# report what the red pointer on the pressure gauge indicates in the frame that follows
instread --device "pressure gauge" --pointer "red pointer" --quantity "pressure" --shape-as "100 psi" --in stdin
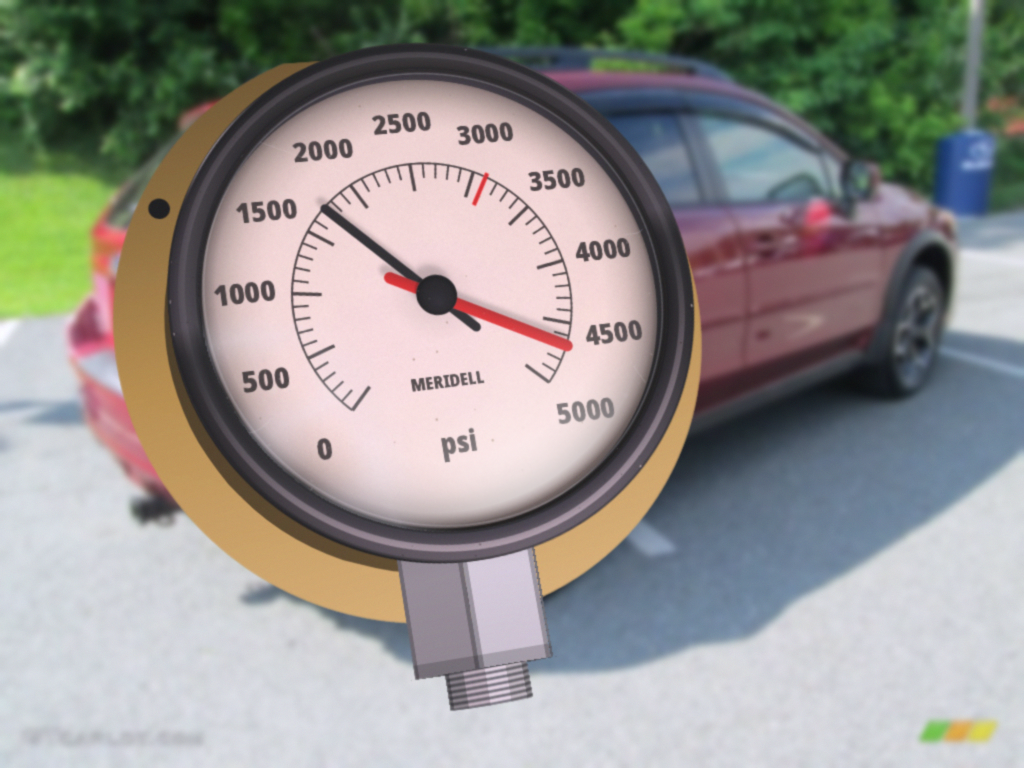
4700 psi
